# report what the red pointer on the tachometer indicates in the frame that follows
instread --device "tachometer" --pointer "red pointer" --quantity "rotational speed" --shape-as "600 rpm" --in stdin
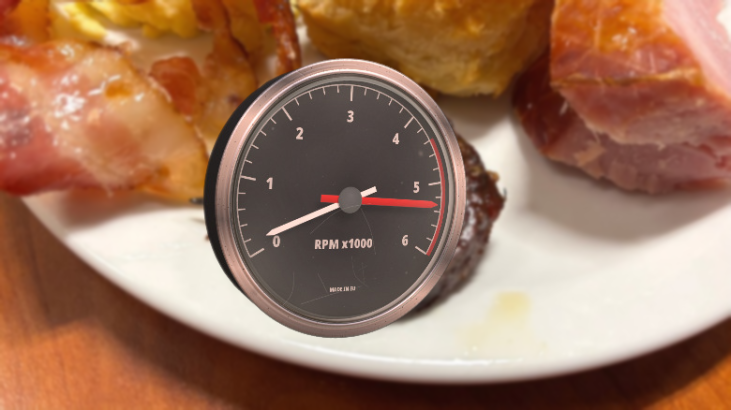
5300 rpm
